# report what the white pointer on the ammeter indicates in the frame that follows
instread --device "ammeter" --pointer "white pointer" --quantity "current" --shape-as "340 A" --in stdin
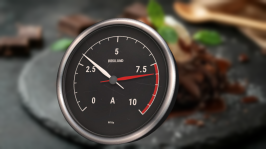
3 A
